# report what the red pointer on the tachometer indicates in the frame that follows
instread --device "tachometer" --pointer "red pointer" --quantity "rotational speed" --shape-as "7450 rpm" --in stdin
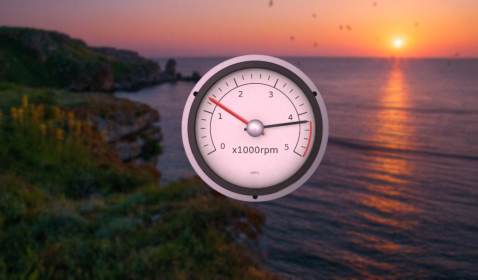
1300 rpm
